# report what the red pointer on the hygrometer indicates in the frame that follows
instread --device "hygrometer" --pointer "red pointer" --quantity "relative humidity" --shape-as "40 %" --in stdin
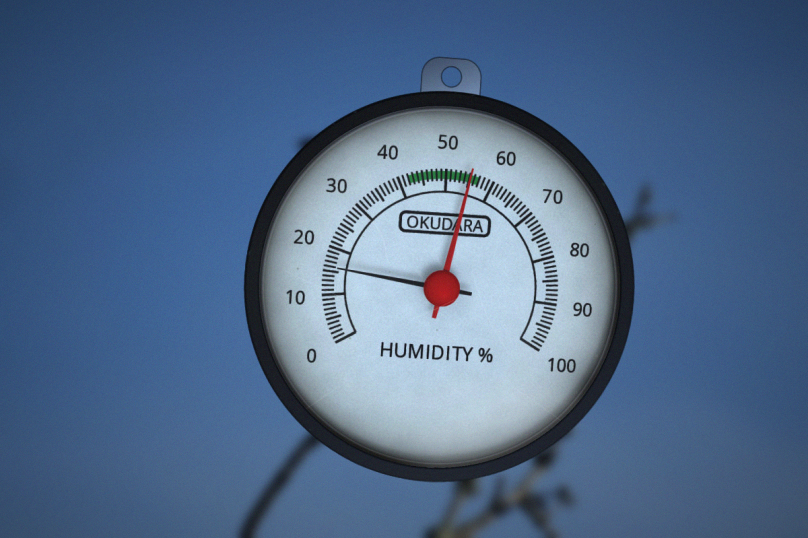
55 %
